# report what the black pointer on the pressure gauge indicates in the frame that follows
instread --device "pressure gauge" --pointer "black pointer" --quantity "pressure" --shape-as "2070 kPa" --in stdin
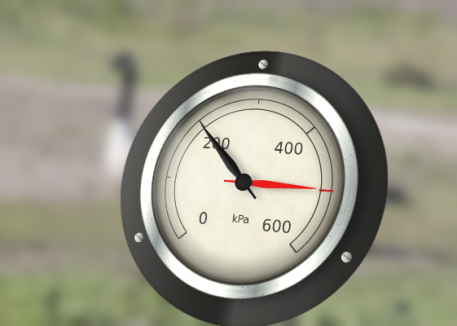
200 kPa
